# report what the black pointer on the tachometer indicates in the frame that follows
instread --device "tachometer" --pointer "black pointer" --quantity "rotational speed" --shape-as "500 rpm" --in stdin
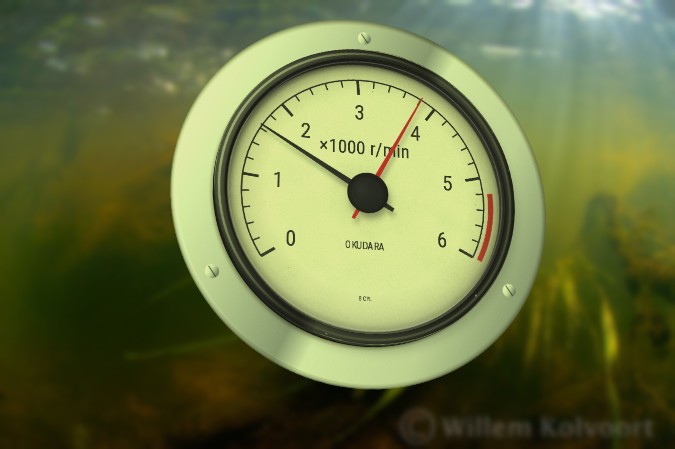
1600 rpm
